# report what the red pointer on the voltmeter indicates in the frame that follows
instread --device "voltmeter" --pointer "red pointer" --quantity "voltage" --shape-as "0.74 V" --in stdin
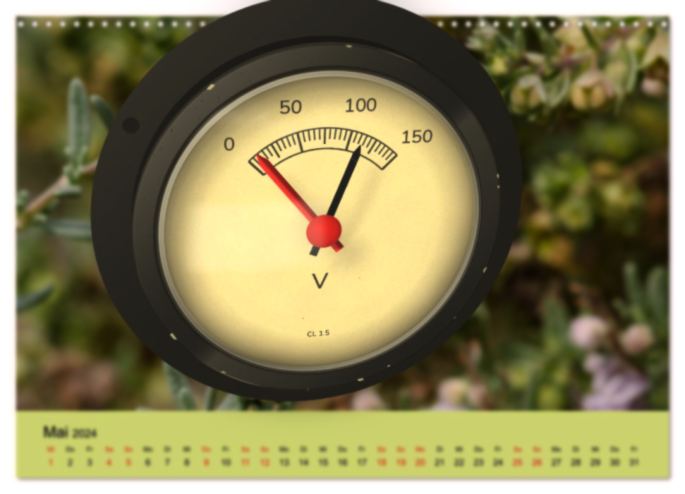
10 V
